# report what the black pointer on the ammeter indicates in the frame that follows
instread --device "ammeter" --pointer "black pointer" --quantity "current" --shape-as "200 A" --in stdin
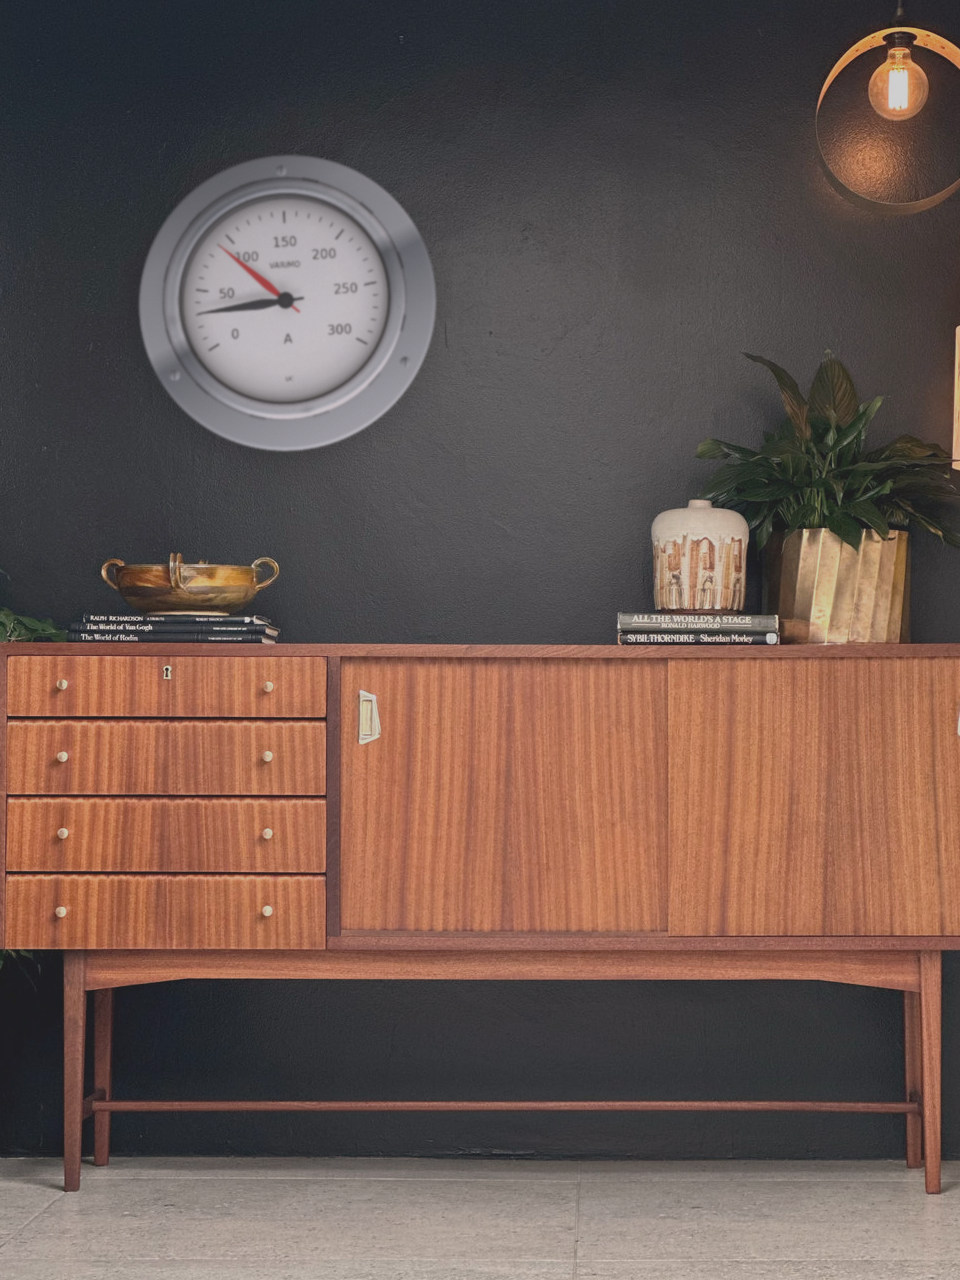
30 A
